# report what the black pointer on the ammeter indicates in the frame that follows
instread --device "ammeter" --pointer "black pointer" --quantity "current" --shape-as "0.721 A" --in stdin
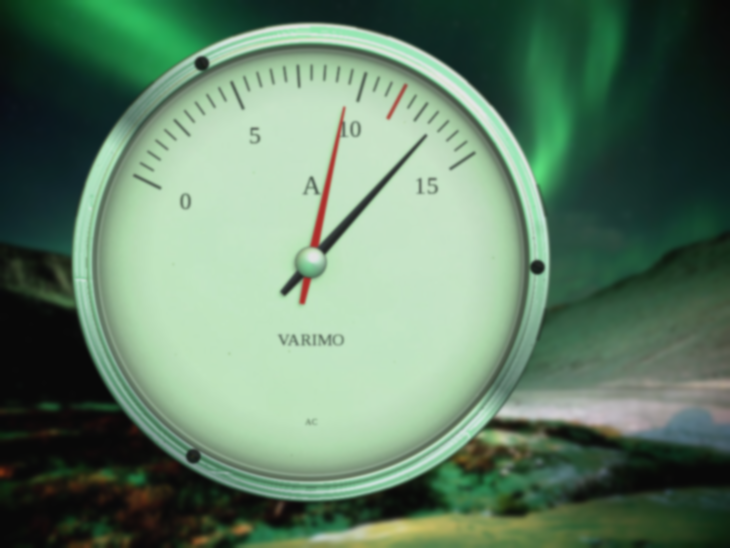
13.25 A
